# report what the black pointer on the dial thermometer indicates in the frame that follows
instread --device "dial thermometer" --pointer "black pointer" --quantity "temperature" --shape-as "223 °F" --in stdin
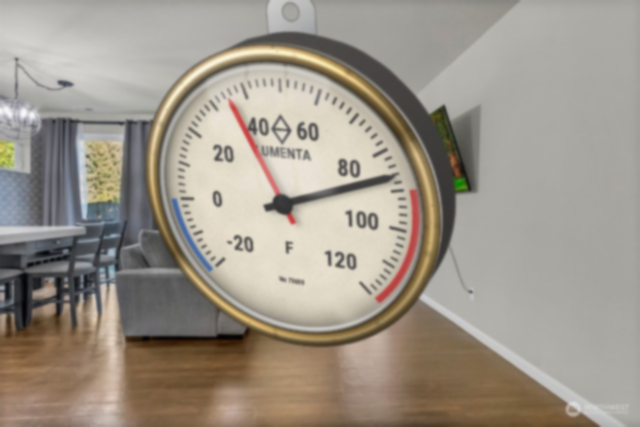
86 °F
